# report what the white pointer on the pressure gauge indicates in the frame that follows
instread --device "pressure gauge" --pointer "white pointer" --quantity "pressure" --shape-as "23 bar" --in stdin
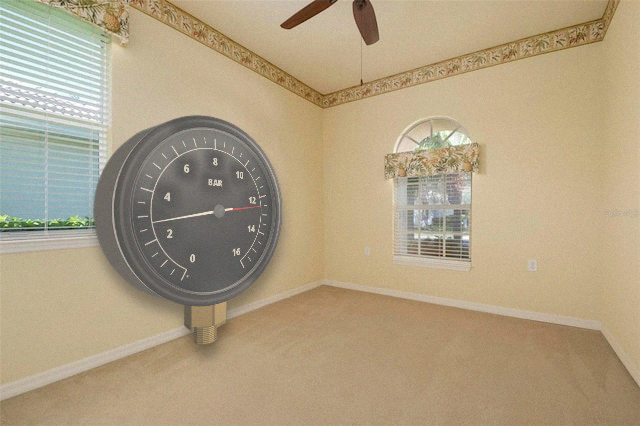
2.75 bar
